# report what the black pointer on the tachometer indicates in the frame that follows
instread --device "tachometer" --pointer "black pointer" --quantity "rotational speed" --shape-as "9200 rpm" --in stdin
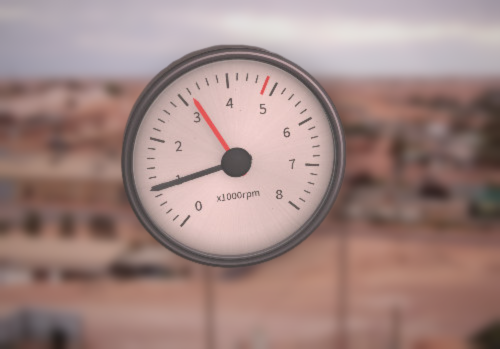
1000 rpm
